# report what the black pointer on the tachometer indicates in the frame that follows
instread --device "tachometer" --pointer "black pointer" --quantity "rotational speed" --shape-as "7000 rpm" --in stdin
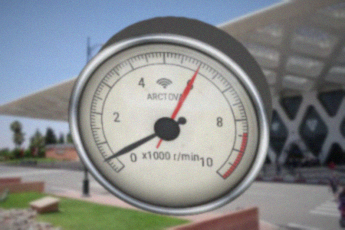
500 rpm
